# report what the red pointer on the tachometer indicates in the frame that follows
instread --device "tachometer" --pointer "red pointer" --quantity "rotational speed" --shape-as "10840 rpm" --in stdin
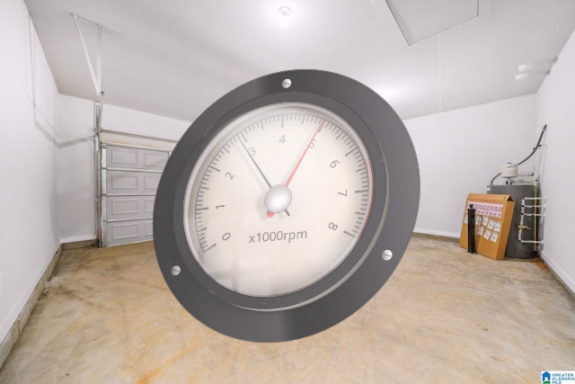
5000 rpm
